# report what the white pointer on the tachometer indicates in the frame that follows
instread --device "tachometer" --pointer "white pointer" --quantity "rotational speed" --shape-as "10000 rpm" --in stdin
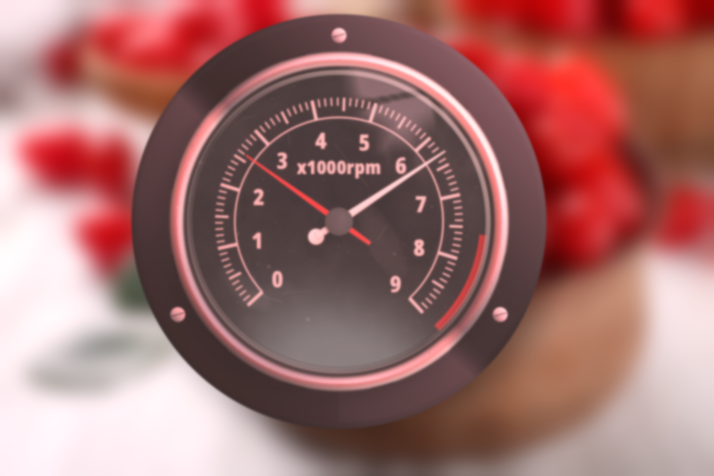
6300 rpm
